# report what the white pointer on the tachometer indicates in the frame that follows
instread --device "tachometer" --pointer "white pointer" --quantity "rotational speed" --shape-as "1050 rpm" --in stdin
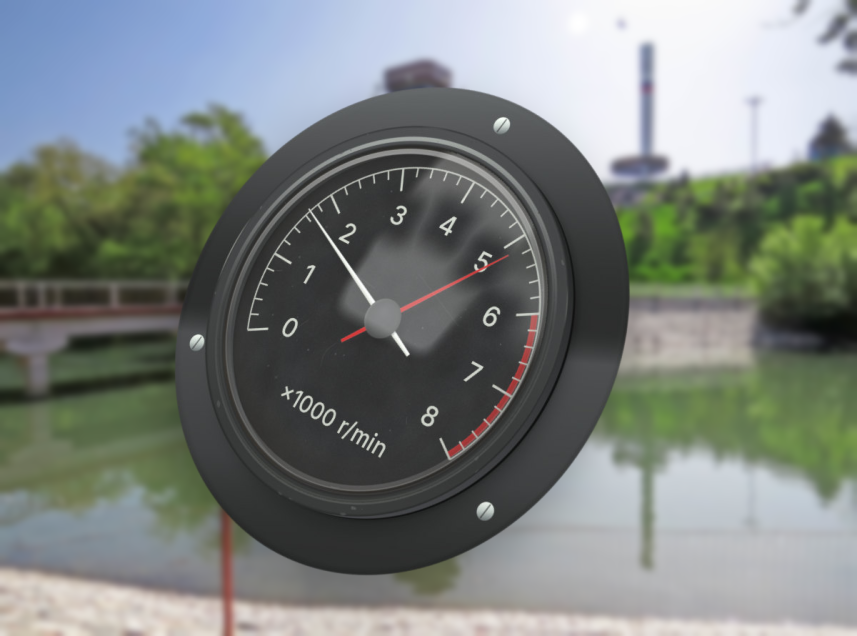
1700 rpm
